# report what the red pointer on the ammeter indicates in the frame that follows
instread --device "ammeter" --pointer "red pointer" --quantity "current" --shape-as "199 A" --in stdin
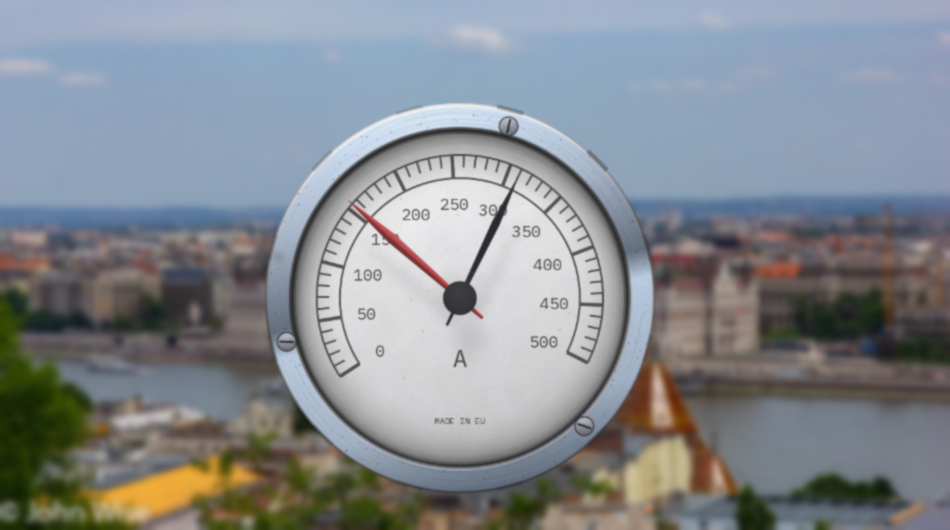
155 A
